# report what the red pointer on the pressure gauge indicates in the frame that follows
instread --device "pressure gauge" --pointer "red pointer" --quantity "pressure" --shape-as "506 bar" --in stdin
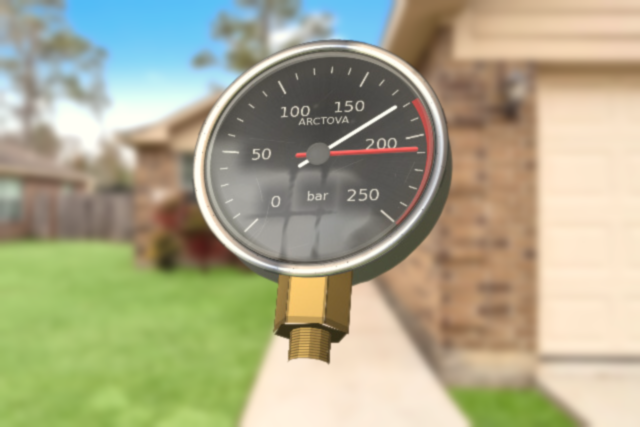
210 bar
